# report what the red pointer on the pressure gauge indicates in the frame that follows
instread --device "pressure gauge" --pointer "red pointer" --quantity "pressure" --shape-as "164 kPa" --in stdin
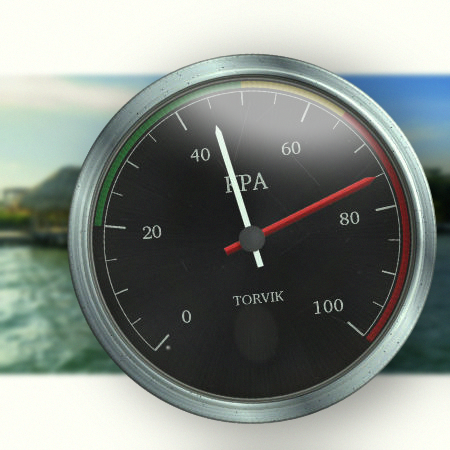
75 kPa
